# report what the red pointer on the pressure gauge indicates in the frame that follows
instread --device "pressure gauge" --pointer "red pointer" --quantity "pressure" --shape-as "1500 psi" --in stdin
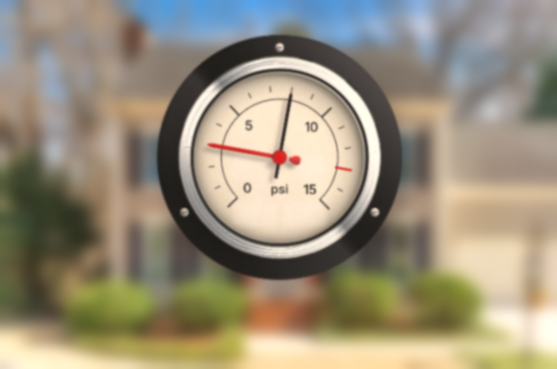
3 psi
